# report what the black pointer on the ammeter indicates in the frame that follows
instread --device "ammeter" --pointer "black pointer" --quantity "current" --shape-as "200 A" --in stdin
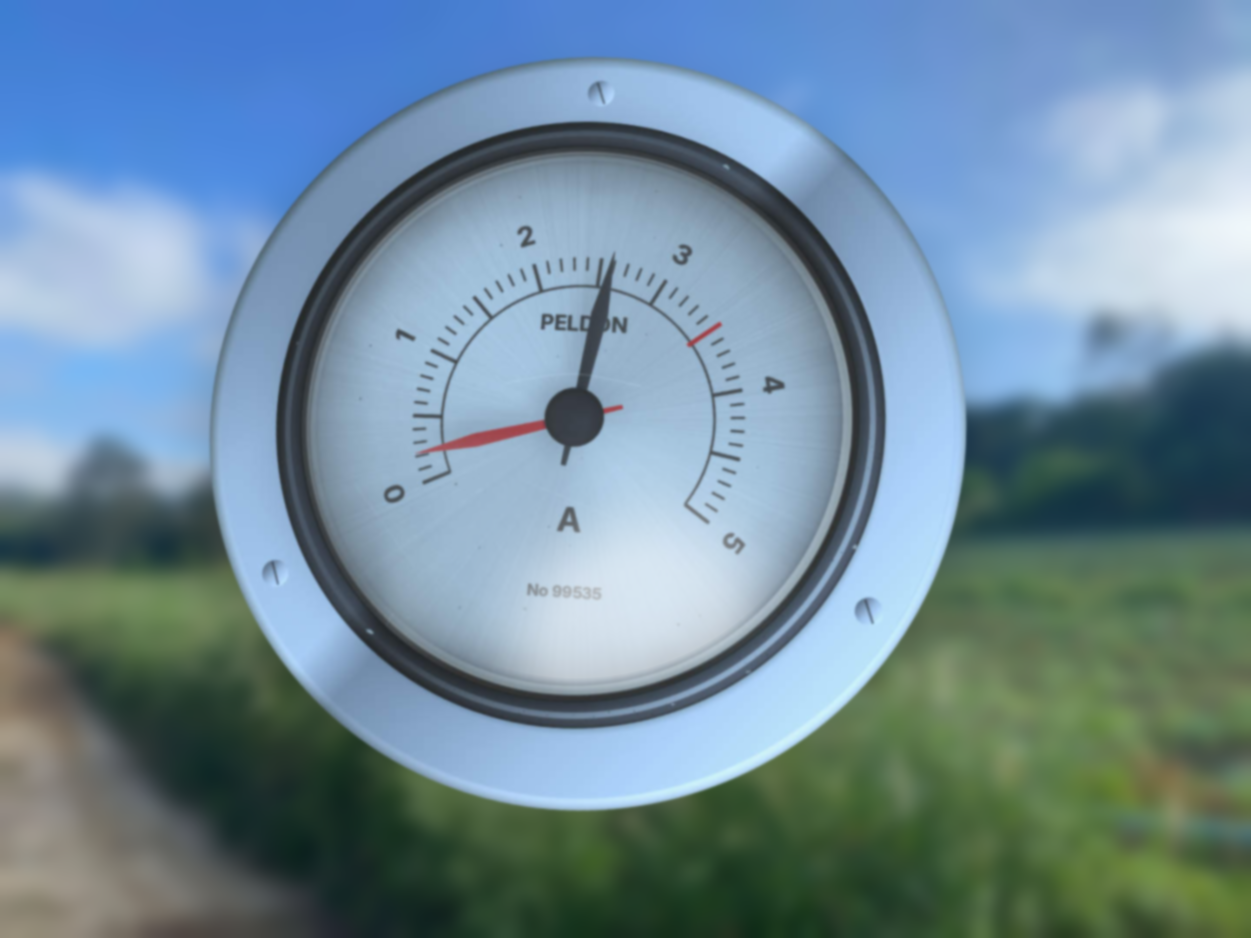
2.6 A
